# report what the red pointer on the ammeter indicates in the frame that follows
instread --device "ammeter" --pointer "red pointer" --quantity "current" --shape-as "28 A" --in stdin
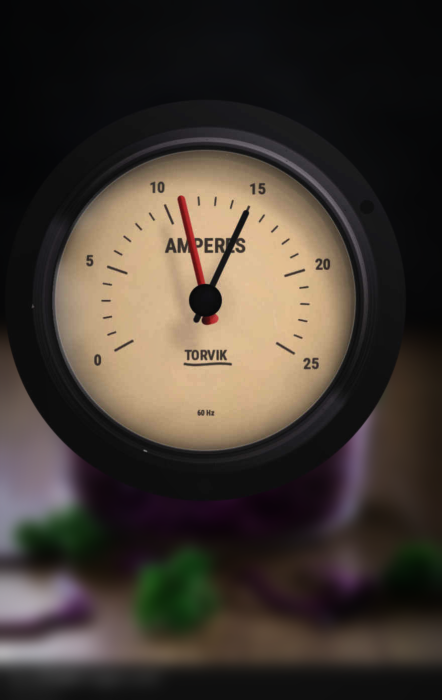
11 A
